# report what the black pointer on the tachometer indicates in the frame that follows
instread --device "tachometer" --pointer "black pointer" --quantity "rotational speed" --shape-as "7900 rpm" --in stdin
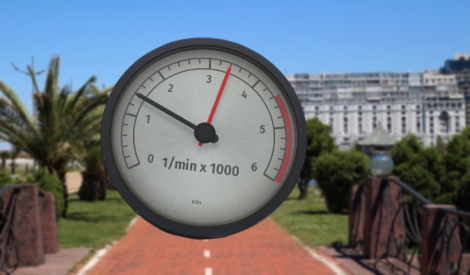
1400 rpm
